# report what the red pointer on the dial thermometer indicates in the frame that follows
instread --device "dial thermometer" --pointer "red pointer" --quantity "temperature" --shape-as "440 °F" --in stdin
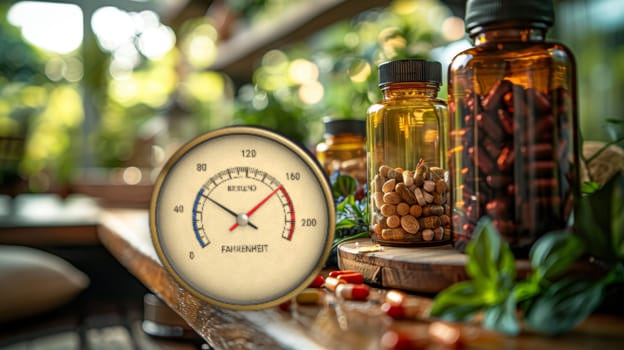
160 °F
